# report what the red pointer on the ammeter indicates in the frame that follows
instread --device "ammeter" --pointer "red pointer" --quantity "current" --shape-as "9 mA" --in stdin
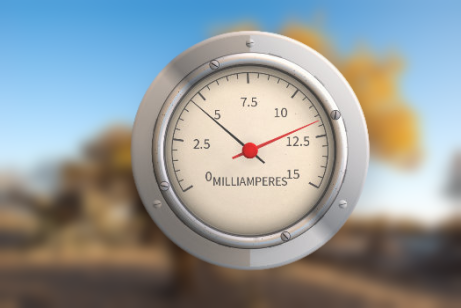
11.75 mA
